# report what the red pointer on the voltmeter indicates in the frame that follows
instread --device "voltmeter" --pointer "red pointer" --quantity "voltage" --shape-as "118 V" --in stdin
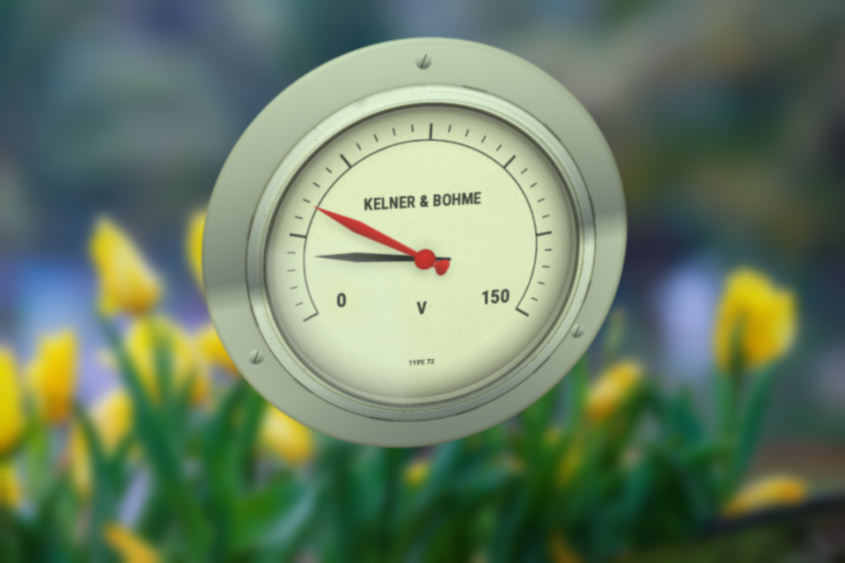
35 V
